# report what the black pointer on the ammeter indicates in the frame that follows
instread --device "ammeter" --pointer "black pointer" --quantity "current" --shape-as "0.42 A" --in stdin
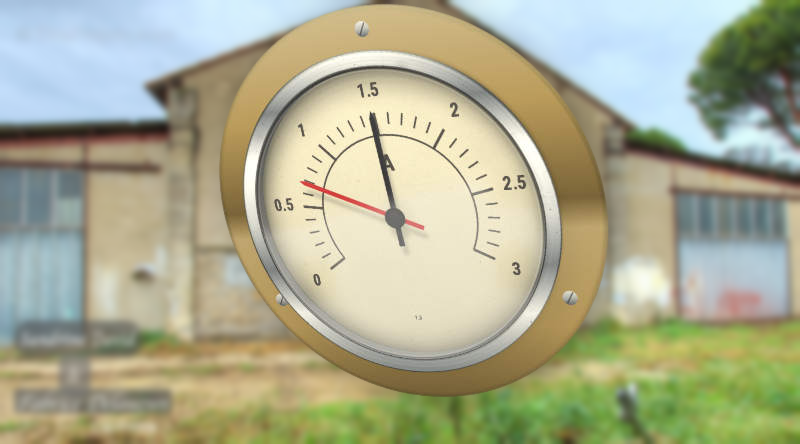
1.5 A
